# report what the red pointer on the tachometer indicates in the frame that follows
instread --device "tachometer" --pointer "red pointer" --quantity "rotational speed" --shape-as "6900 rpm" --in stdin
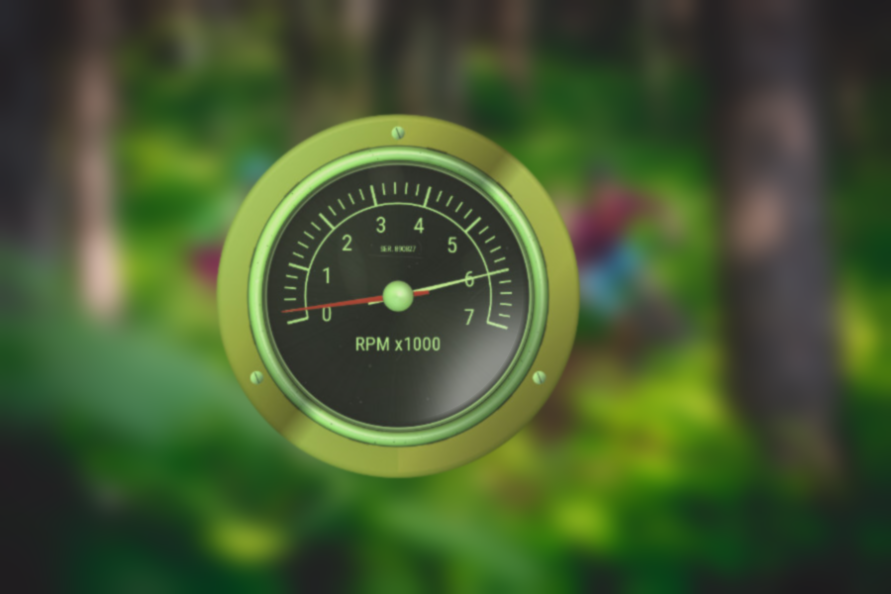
200 rpm
